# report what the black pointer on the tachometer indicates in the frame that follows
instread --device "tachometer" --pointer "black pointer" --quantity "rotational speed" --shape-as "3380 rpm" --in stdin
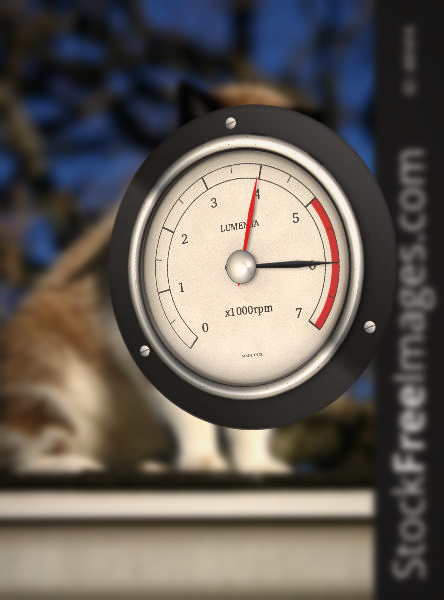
6000 rpm
